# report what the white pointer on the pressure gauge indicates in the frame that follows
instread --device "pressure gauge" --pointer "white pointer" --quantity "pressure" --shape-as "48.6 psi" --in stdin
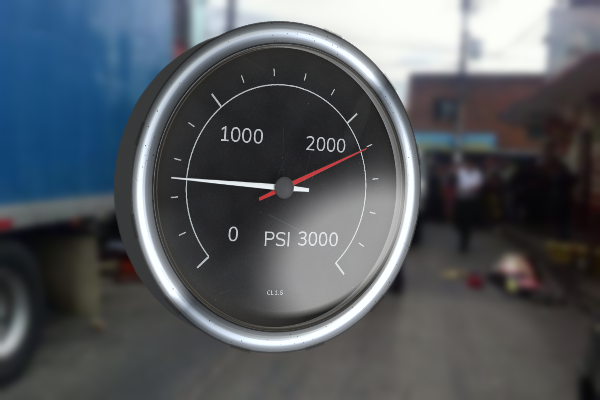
500 psi
